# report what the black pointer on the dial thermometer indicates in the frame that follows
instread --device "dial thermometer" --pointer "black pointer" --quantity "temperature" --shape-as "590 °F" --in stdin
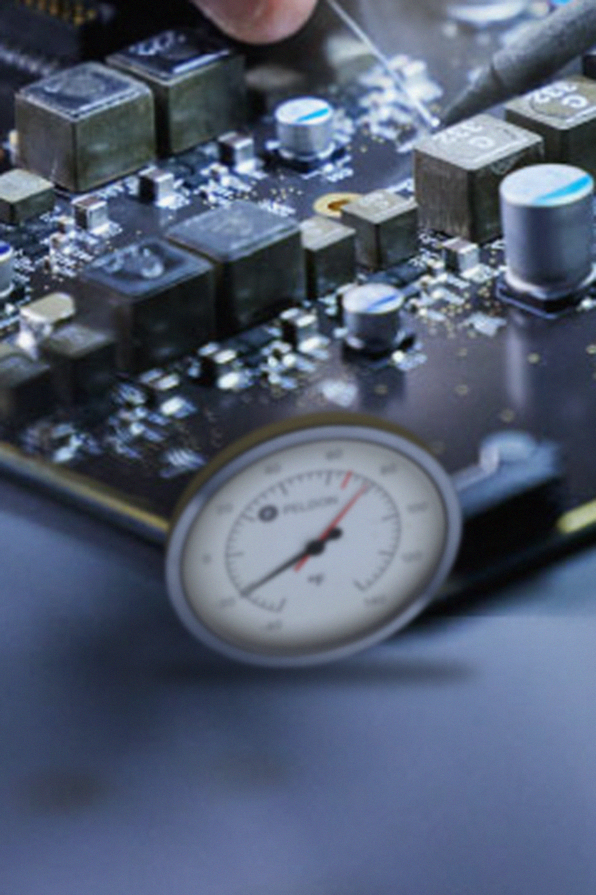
-20 °F
